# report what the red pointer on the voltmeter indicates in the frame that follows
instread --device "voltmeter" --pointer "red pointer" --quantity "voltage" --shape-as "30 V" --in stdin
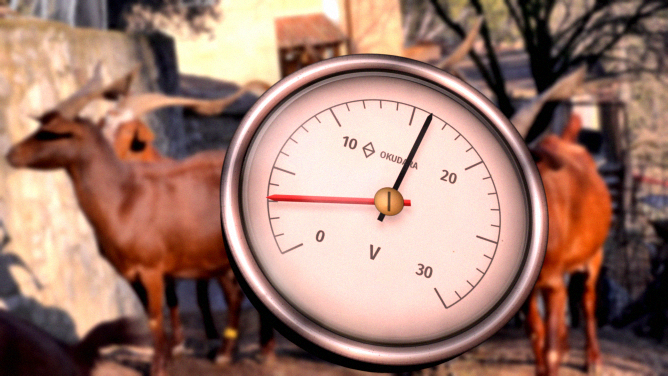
3 V
